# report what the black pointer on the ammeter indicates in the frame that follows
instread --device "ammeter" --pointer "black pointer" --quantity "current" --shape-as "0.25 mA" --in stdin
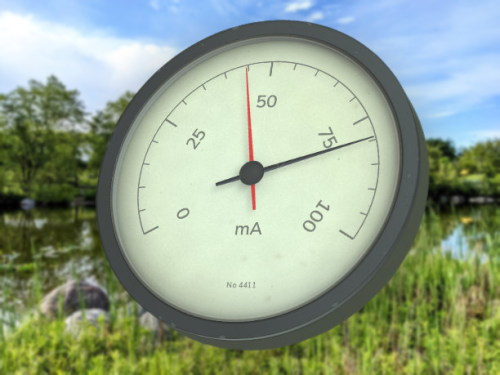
80 mA
